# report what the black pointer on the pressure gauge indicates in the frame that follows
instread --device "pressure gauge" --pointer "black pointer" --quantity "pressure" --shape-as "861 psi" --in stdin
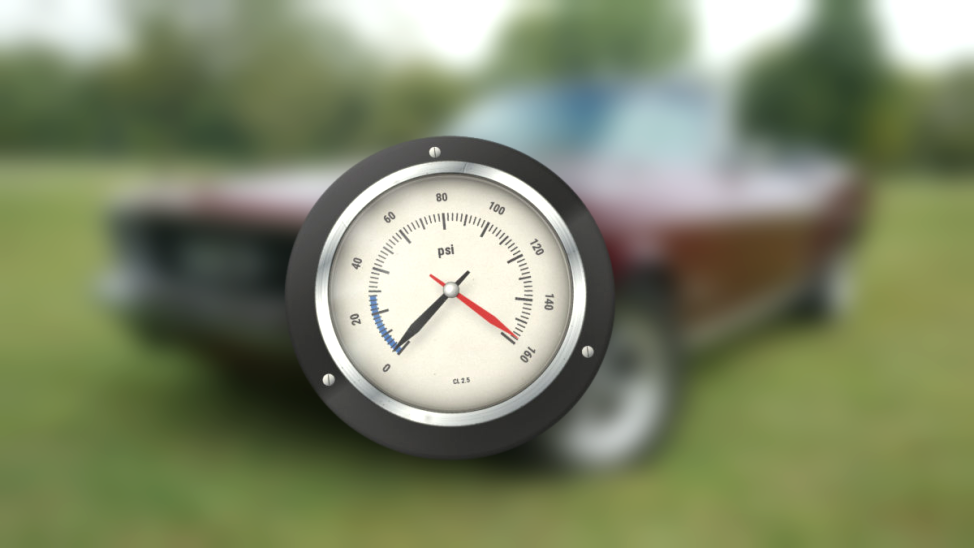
2 psi
